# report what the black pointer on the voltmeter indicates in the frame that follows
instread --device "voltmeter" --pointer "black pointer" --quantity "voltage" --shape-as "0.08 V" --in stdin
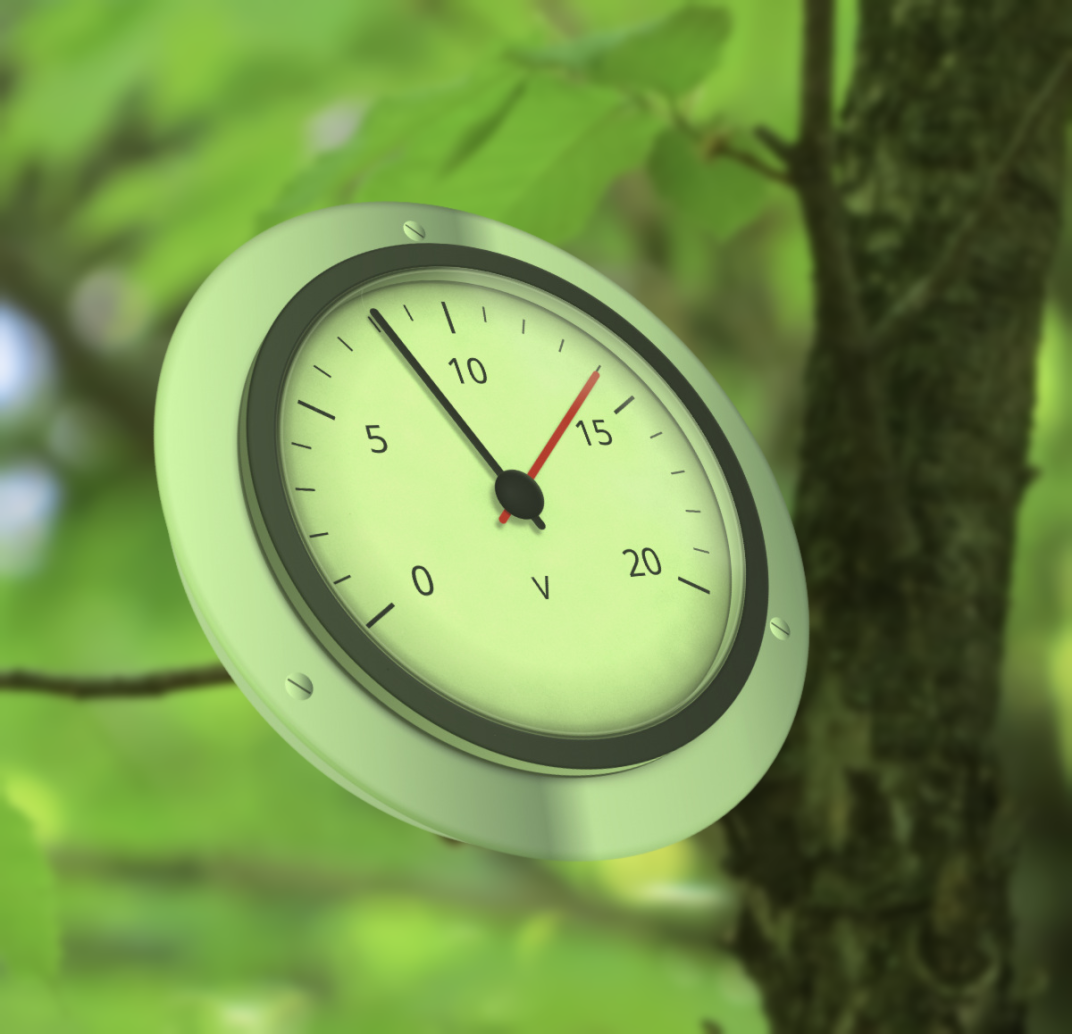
8 V
